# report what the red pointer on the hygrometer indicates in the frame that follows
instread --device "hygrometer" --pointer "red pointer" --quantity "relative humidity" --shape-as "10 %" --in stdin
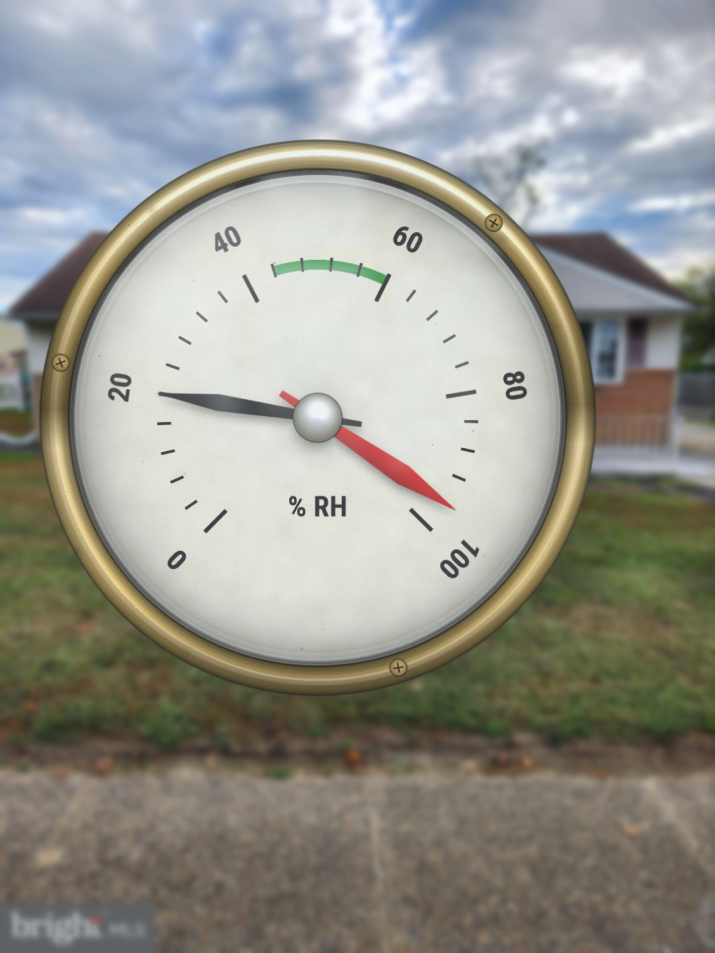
96 %
